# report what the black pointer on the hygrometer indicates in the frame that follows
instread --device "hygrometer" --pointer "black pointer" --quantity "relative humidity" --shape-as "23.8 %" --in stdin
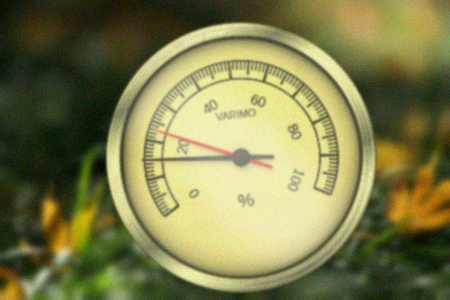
15 %
